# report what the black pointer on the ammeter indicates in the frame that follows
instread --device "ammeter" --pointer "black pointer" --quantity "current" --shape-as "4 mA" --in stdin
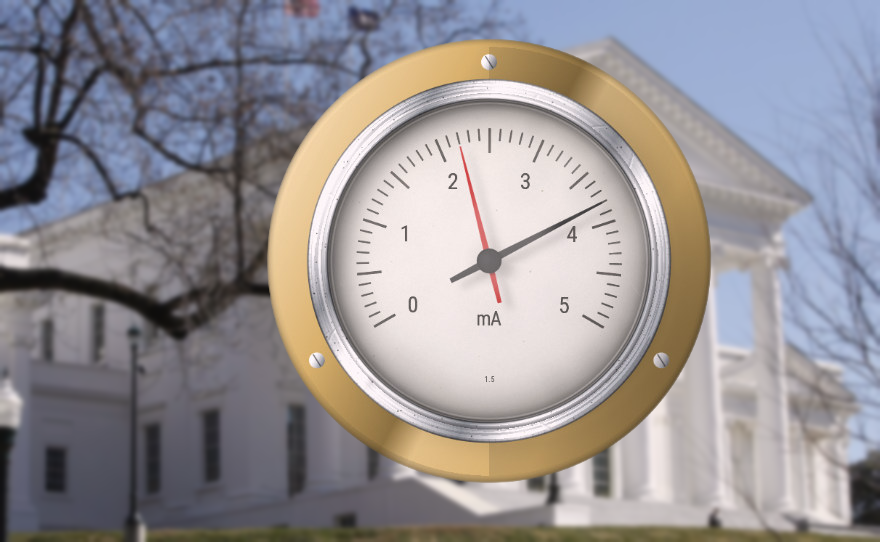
3.8 mA
